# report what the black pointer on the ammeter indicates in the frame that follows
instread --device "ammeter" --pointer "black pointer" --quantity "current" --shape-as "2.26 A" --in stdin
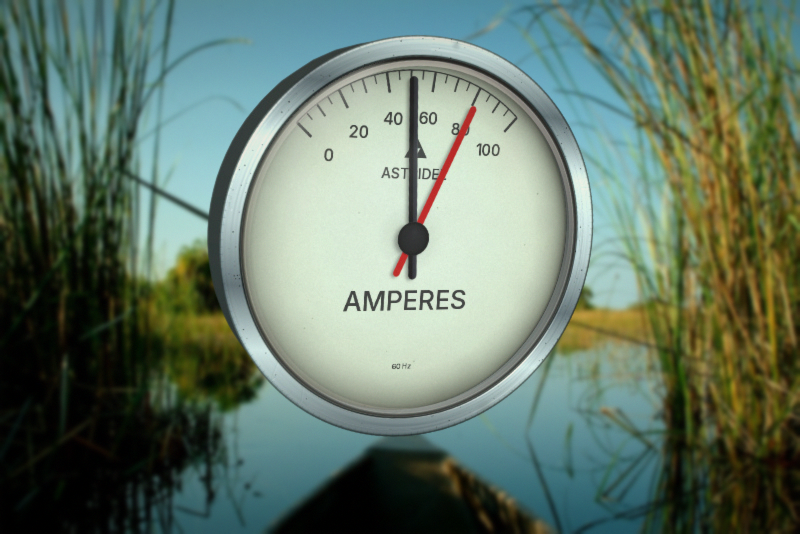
50 A
